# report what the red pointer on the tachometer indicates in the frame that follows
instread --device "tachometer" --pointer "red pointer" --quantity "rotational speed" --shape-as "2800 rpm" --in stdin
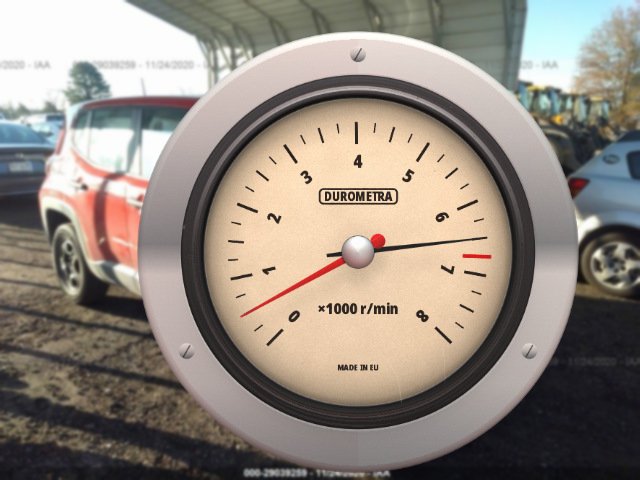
500 rpm
